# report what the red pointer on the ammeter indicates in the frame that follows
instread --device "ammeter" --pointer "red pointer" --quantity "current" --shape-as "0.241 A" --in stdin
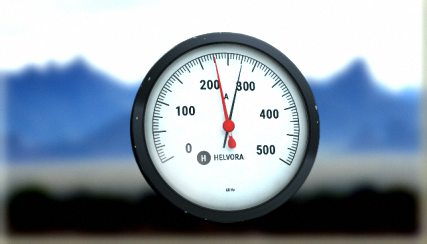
225 A
